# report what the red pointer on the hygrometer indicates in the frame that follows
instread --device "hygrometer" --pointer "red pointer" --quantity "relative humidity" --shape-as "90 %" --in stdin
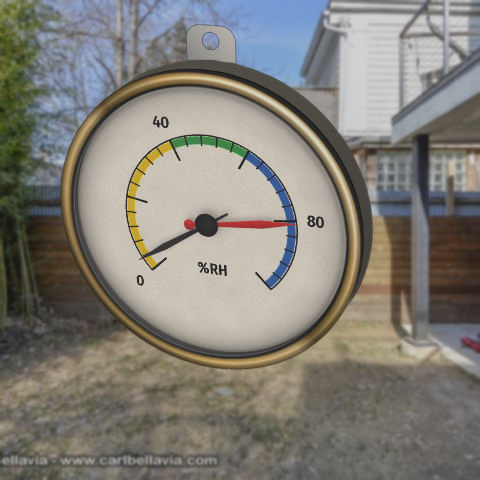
80 %
